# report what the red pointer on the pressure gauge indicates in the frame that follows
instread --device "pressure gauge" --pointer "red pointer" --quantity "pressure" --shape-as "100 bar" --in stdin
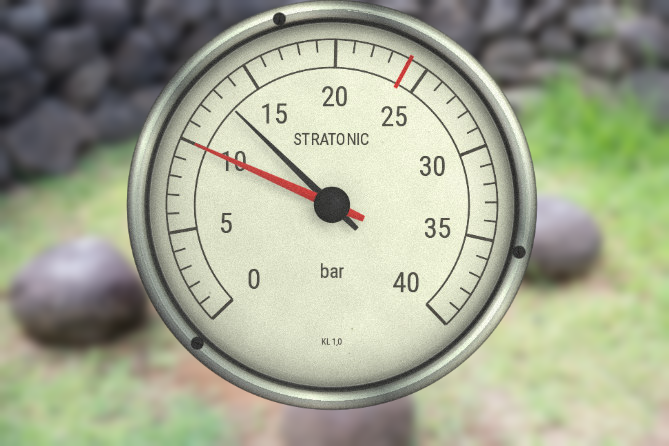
10 bar
